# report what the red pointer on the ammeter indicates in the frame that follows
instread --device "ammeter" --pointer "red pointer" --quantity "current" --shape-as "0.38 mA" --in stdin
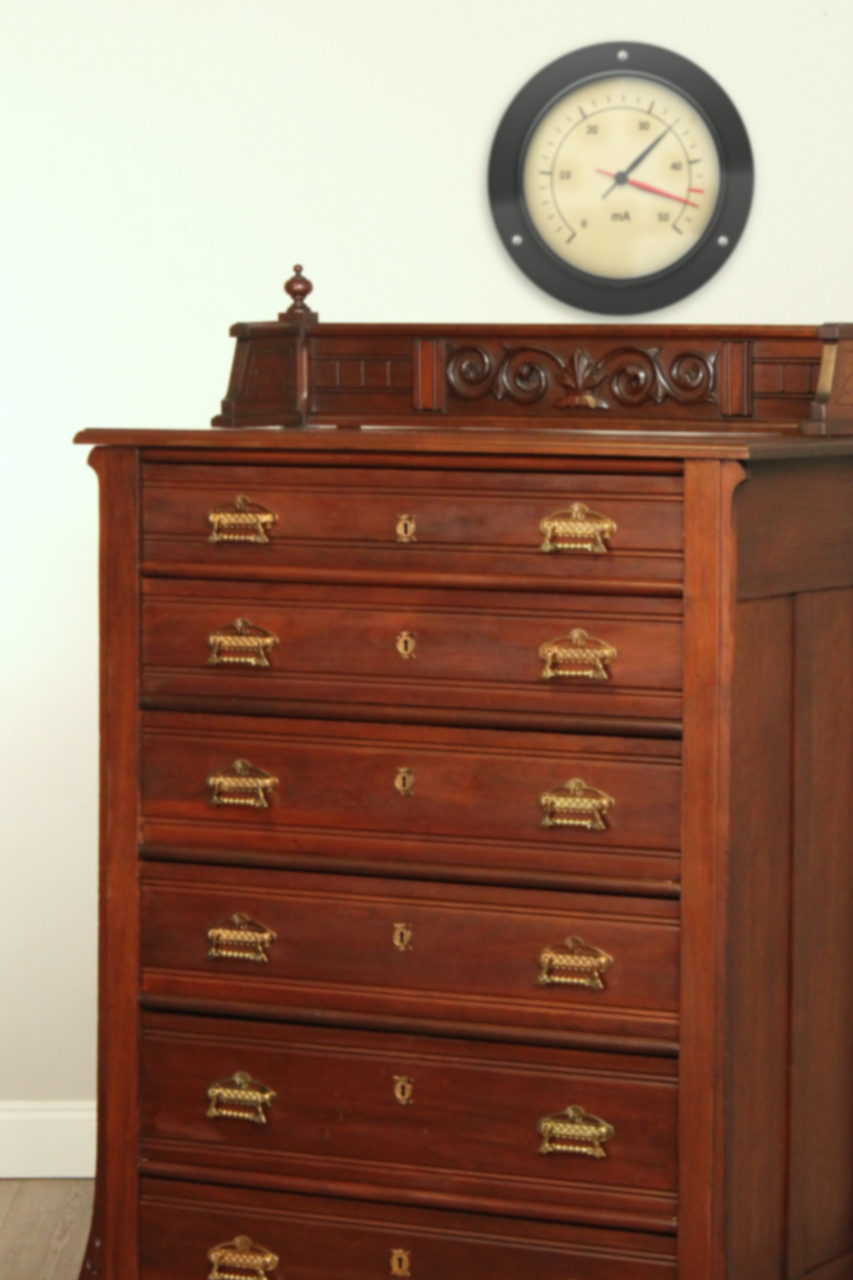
46 mA
